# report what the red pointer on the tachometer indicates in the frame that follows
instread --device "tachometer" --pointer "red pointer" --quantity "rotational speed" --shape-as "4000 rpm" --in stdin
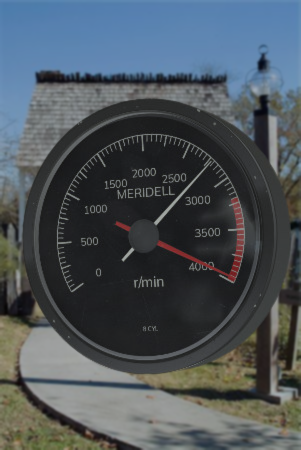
3950 rpm
